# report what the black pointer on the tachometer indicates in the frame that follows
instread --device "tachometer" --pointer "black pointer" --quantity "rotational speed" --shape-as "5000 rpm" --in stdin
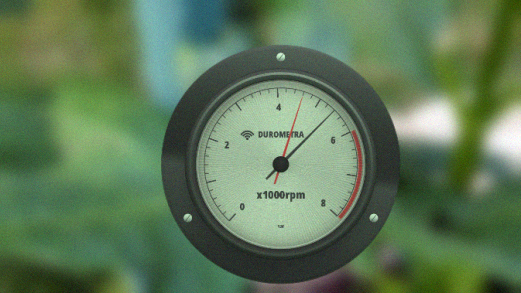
5400 rpm
